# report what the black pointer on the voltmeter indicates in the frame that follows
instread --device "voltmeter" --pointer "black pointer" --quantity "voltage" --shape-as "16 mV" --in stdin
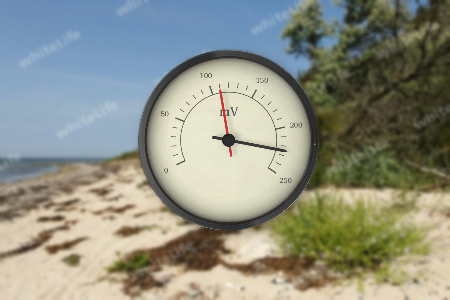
225 mV
